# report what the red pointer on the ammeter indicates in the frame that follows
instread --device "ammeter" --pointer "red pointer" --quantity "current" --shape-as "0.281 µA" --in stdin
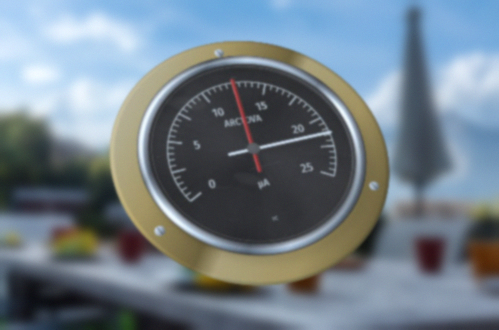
12.5 µA
